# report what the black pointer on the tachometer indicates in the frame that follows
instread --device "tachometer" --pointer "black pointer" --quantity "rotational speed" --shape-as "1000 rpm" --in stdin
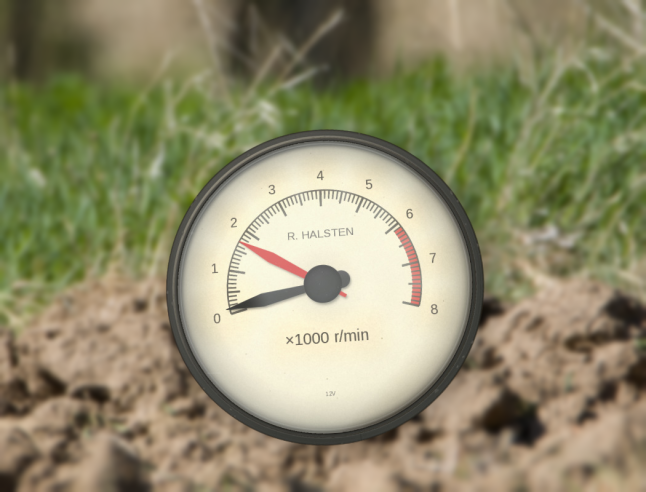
100 rpm
